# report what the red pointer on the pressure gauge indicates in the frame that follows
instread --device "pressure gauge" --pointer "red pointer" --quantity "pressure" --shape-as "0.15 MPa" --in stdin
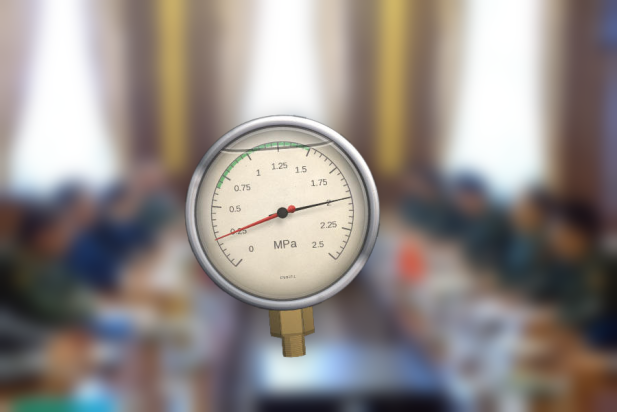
0.25 MPa
